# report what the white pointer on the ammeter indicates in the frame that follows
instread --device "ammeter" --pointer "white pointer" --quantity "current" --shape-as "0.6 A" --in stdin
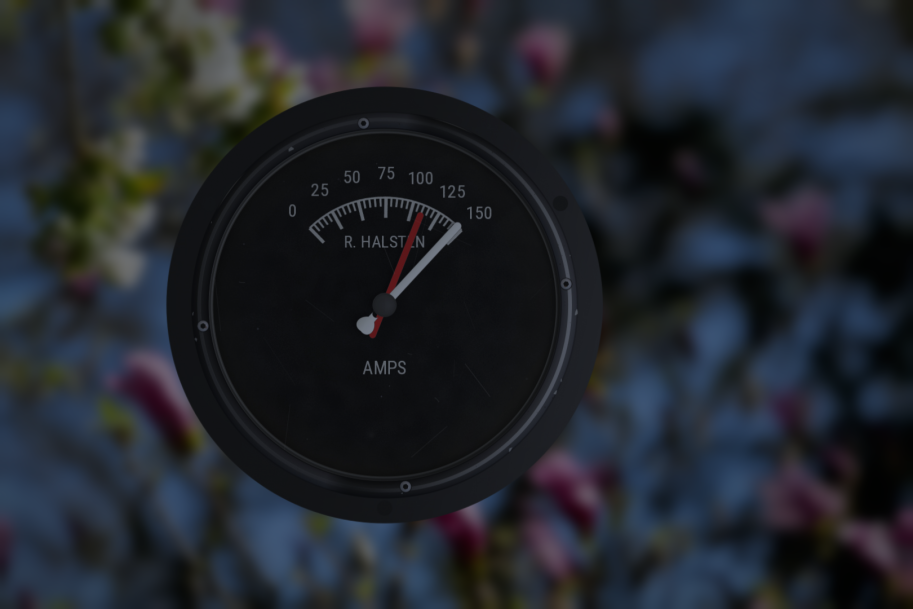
145 A
